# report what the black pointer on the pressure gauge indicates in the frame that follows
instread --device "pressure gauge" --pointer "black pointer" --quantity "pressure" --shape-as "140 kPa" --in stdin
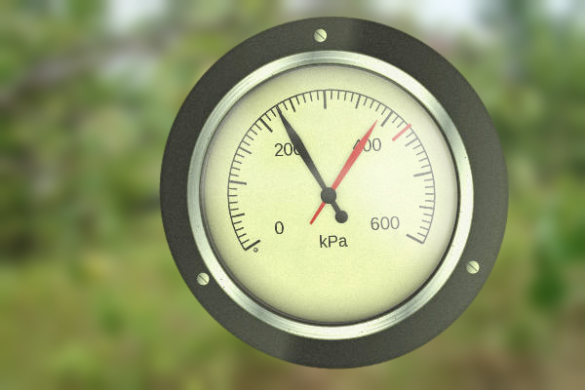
230 kPa
